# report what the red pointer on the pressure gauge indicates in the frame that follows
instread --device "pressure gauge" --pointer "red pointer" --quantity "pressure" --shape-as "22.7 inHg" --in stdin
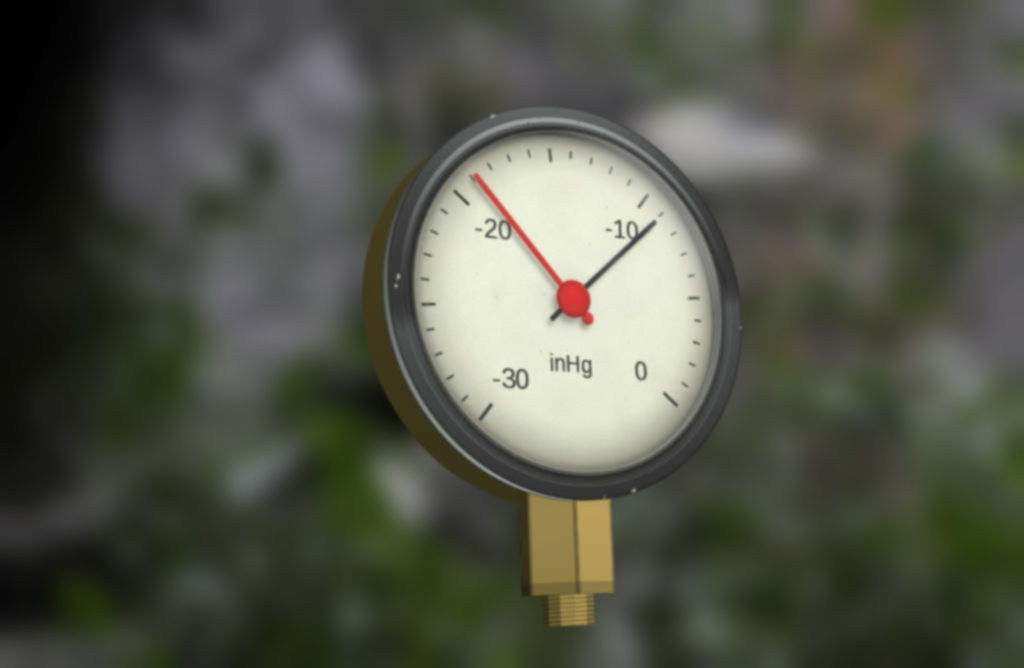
-19 inHg
